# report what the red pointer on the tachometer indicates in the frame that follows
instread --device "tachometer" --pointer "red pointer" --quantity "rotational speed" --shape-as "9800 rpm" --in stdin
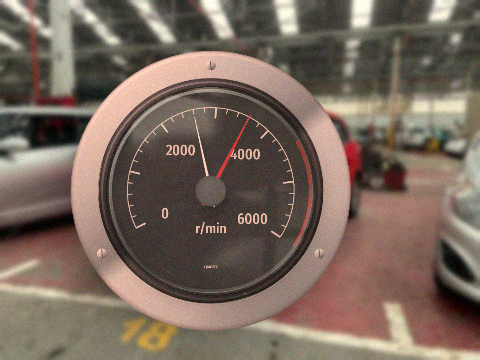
3600 rpm
